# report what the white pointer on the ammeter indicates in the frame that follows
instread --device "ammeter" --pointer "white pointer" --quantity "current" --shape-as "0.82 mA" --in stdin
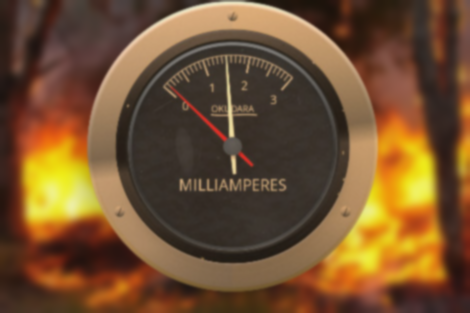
1.5 mA
